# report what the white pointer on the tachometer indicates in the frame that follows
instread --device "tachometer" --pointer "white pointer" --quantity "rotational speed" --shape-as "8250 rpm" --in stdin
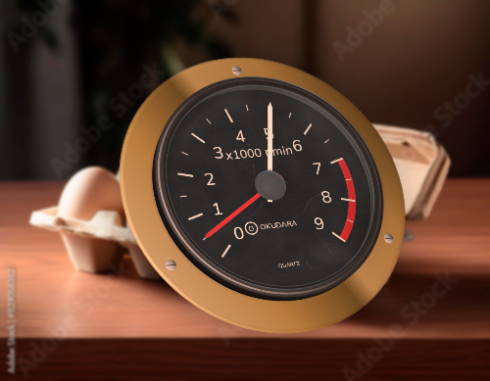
5000 rpm
